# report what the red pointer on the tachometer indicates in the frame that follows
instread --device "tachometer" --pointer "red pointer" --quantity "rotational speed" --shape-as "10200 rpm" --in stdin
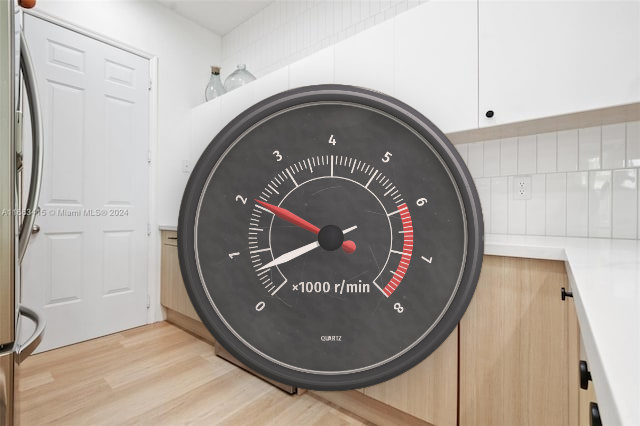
2100 rpm
